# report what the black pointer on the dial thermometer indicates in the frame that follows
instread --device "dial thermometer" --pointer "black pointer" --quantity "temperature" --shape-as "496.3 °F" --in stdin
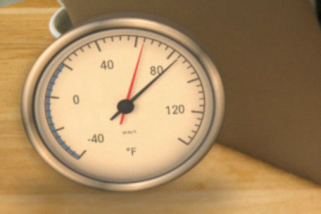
84 °F
